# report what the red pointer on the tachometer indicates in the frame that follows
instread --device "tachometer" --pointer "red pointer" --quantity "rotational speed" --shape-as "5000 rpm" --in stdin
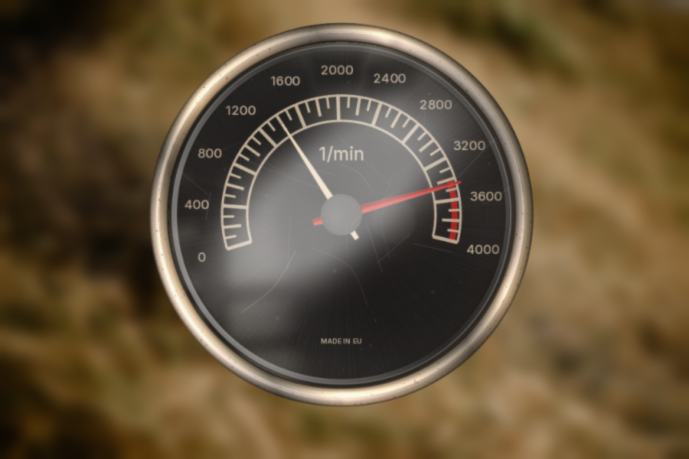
3450 rpm
